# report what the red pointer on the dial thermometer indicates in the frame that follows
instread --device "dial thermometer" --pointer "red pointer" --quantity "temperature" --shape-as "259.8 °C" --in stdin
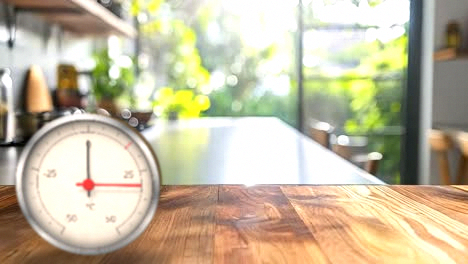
30 °C
